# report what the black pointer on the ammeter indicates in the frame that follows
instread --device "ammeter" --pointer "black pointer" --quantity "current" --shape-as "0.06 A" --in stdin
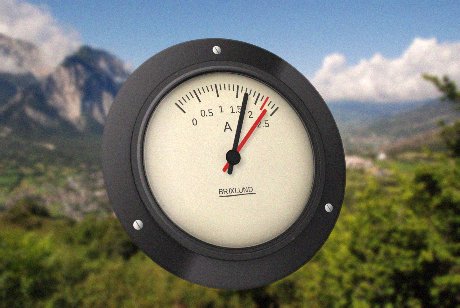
1.7 A
